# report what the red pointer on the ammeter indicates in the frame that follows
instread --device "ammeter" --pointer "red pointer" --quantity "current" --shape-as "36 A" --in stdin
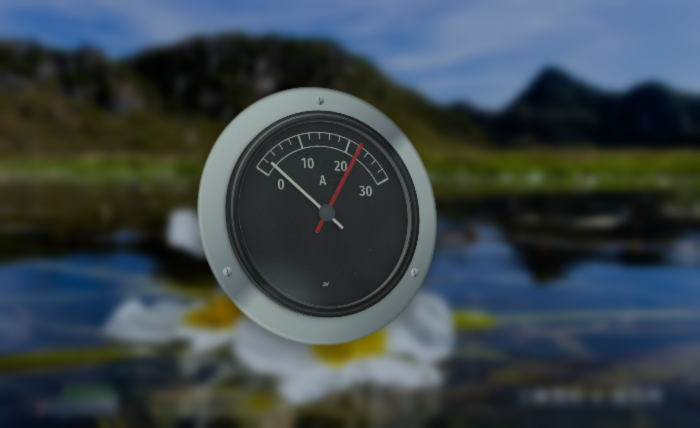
22 A
